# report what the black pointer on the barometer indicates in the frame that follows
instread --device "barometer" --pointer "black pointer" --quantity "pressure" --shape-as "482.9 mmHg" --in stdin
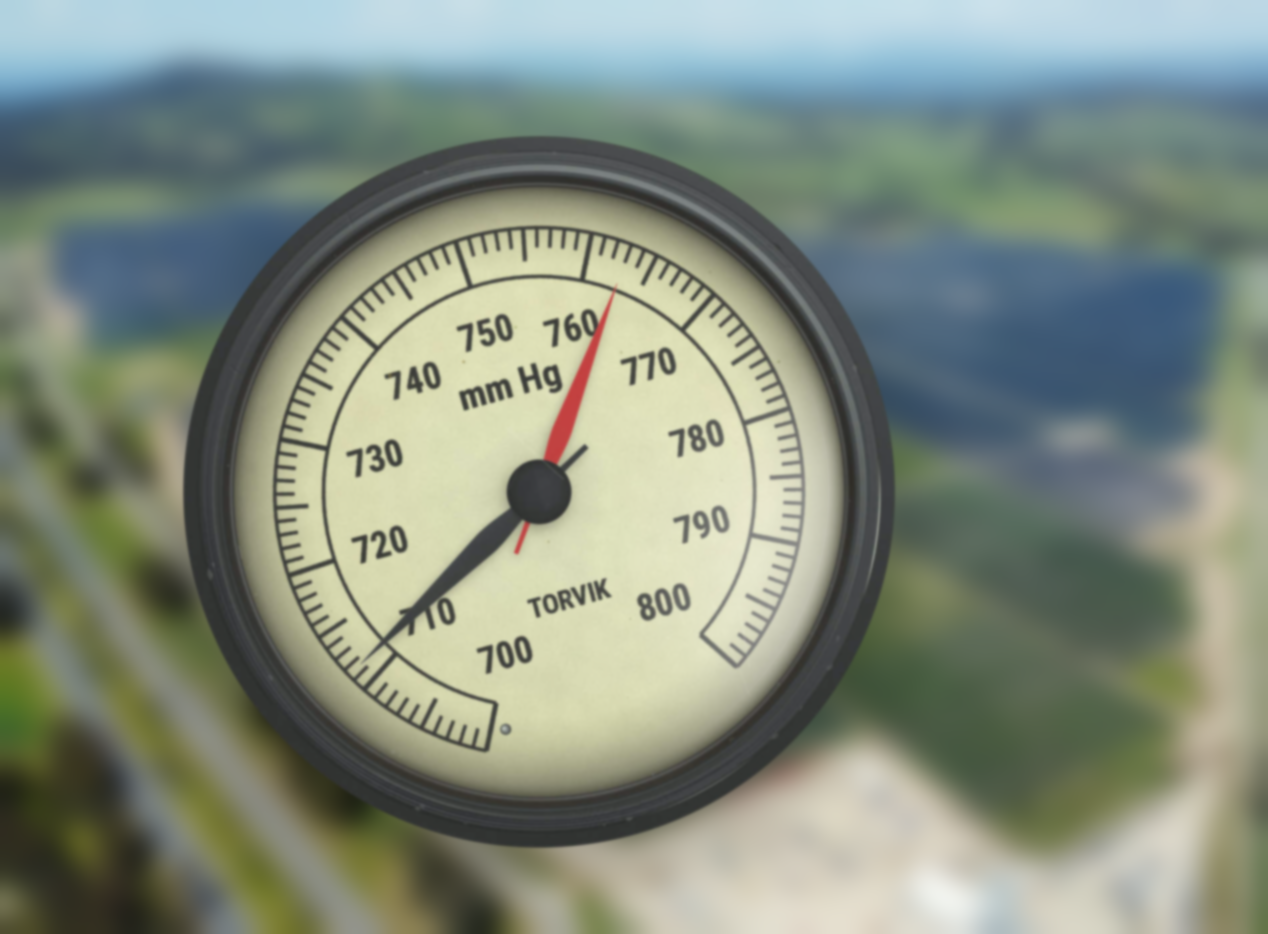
711.5 mmHg
